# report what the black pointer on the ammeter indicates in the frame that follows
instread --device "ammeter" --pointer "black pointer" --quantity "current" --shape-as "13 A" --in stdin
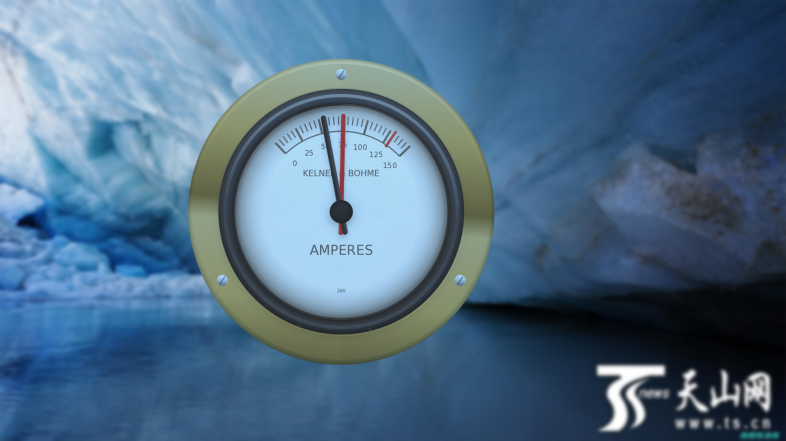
55 A
